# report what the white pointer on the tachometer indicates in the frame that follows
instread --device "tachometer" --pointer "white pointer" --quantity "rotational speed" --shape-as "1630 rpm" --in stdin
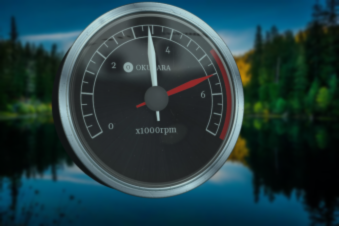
3375 rpm
